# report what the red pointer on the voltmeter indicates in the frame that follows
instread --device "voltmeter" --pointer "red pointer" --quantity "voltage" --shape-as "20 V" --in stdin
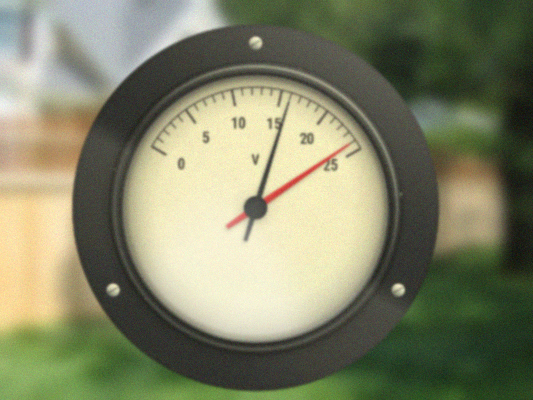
24 V
